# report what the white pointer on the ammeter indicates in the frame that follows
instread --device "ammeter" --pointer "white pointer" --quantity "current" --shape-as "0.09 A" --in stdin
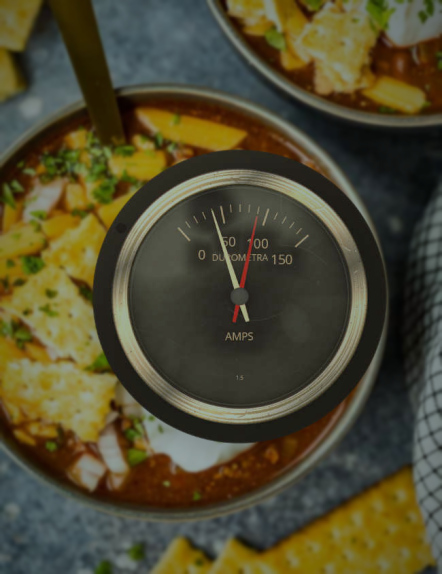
40 A
